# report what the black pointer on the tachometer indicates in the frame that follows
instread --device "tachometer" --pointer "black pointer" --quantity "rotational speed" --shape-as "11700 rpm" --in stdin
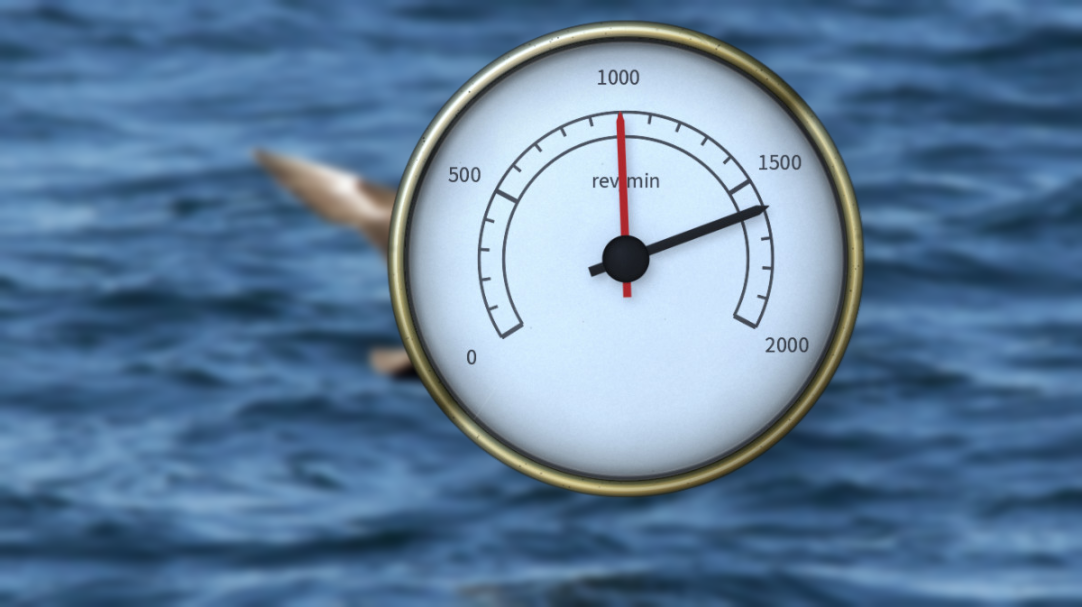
1600 rpm
